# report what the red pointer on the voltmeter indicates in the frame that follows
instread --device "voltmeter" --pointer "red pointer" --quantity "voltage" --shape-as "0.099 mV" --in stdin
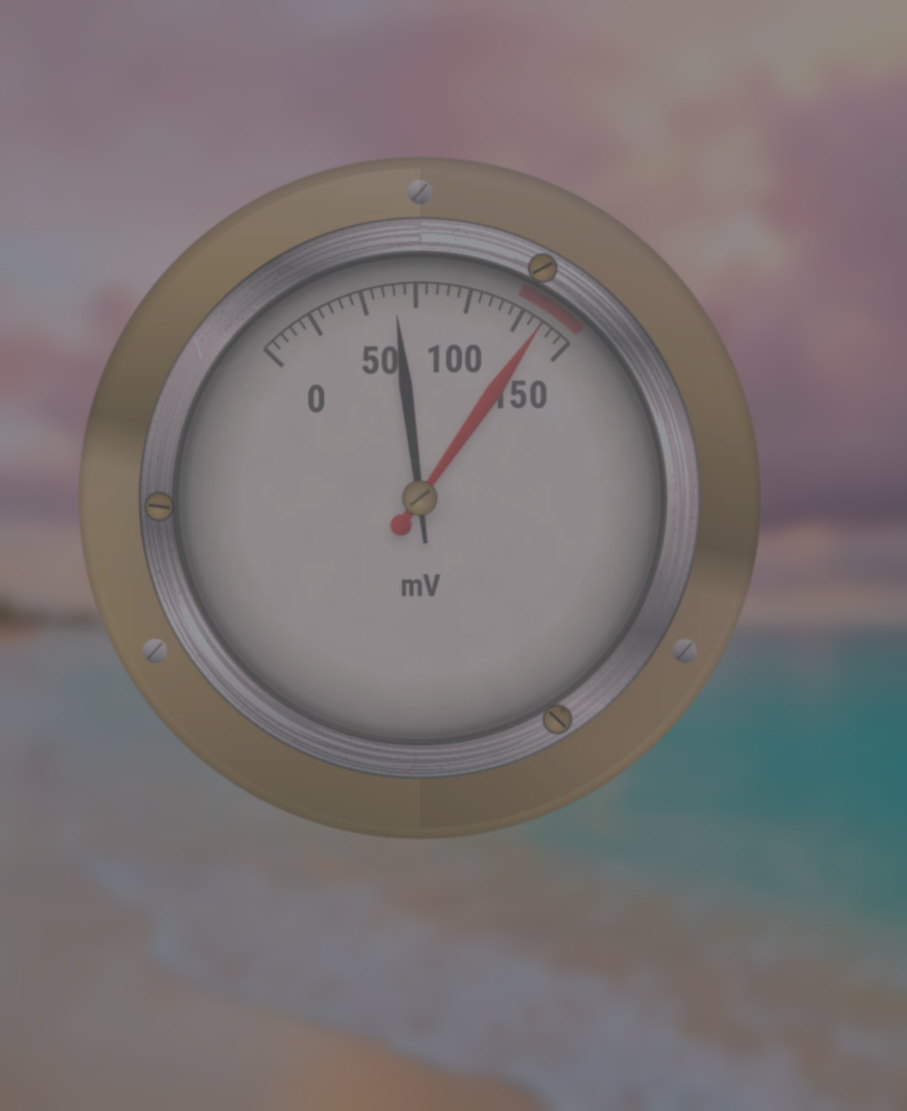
135 mV
